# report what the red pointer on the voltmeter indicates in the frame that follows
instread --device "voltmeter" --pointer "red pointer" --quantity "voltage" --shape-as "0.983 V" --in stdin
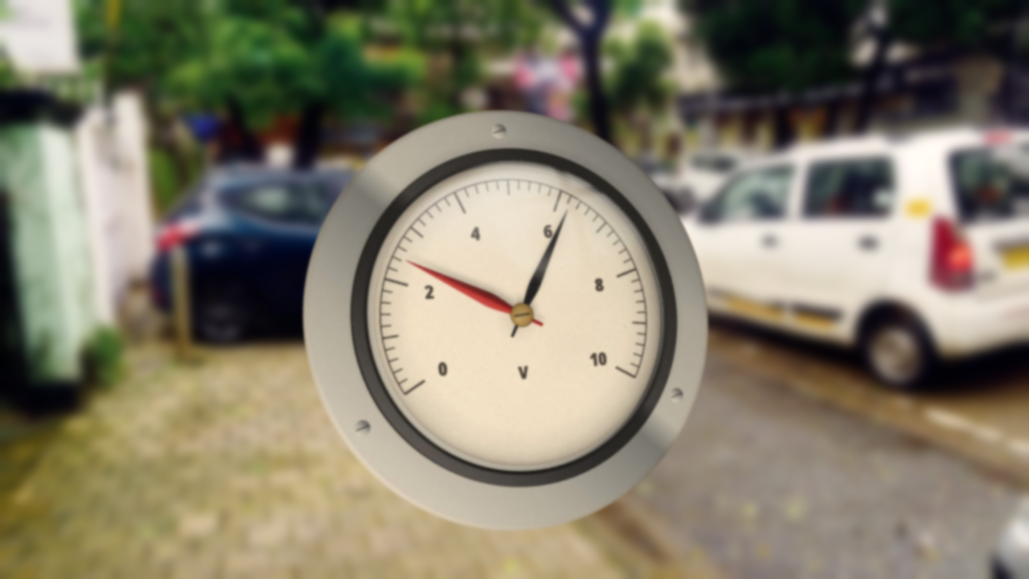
2.4 V
